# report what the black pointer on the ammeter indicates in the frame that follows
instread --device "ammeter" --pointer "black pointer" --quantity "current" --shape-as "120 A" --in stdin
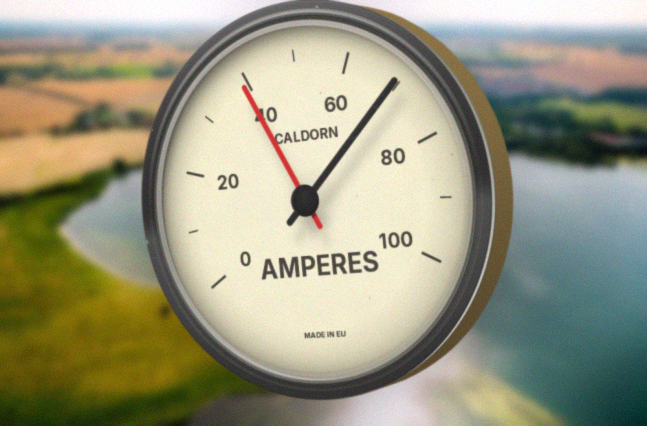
70 A
